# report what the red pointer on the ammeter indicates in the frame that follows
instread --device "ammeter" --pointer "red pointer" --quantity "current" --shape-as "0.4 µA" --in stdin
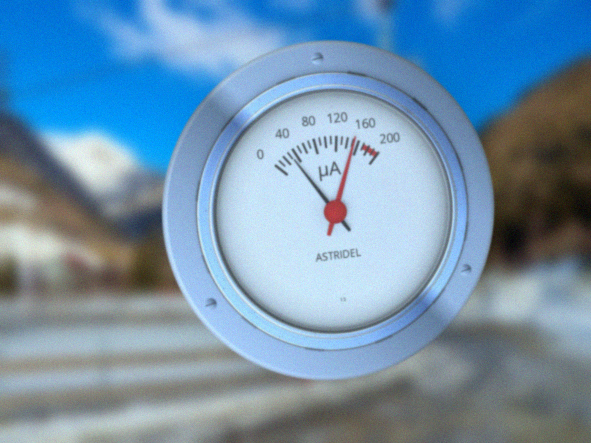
150 µA
